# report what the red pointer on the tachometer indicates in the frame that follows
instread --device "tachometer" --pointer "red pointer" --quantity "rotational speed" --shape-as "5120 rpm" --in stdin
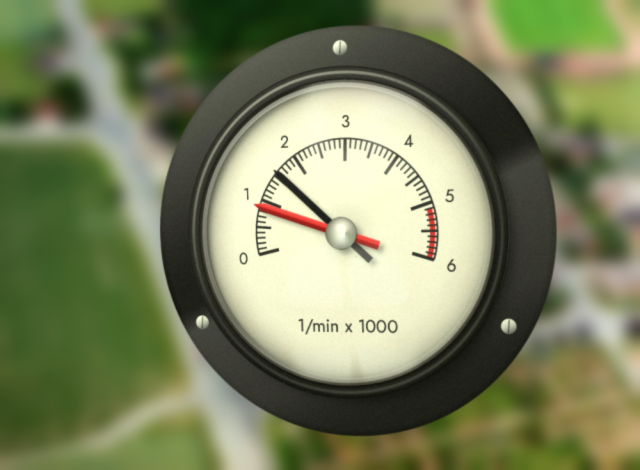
900 rpm
